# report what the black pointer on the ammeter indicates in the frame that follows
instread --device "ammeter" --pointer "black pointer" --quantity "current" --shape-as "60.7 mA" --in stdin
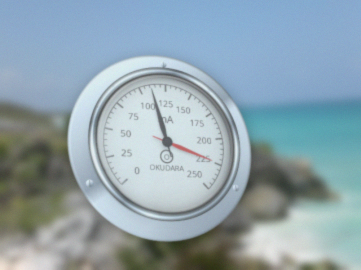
110 mA
